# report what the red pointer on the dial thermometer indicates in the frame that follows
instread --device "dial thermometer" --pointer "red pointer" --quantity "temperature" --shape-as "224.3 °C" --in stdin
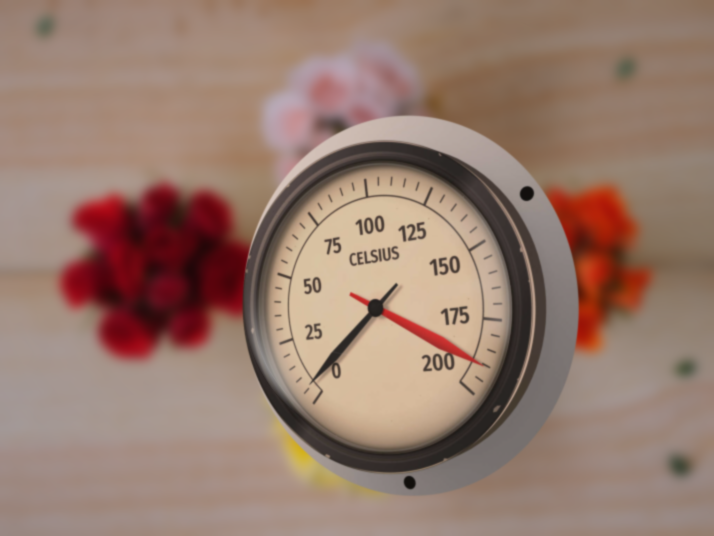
190 °C
